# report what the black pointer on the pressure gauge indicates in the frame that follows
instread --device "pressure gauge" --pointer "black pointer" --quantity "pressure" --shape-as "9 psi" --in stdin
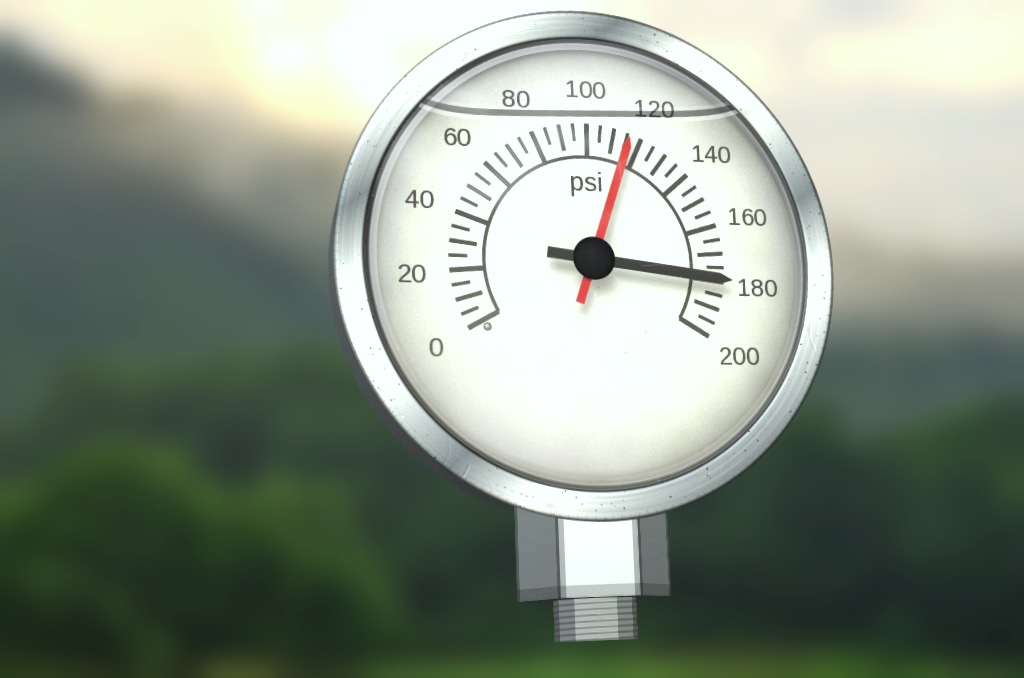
180 psi
